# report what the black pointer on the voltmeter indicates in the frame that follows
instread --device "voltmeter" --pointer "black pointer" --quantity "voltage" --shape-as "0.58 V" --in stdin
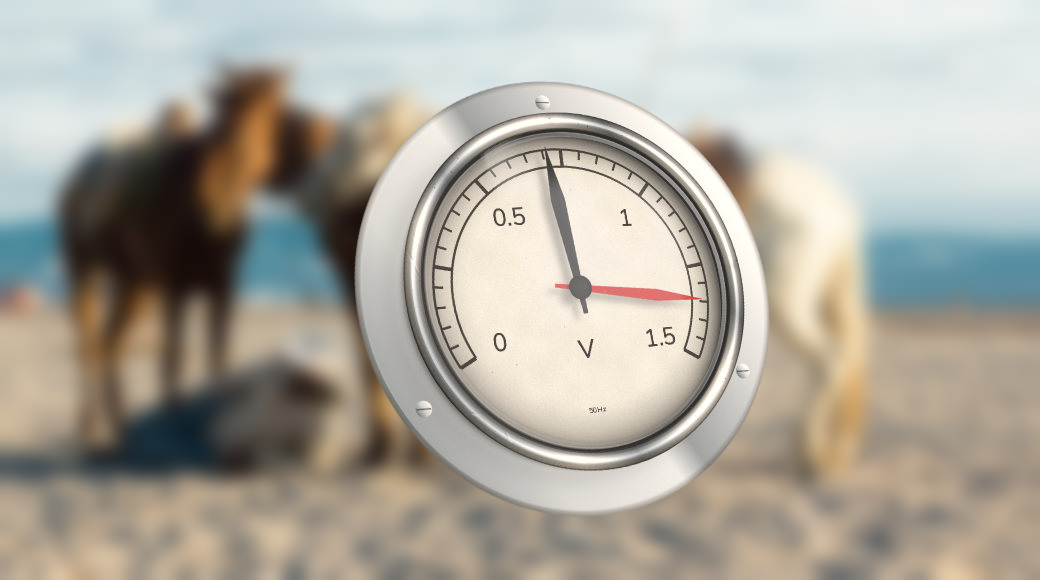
0.7 V
